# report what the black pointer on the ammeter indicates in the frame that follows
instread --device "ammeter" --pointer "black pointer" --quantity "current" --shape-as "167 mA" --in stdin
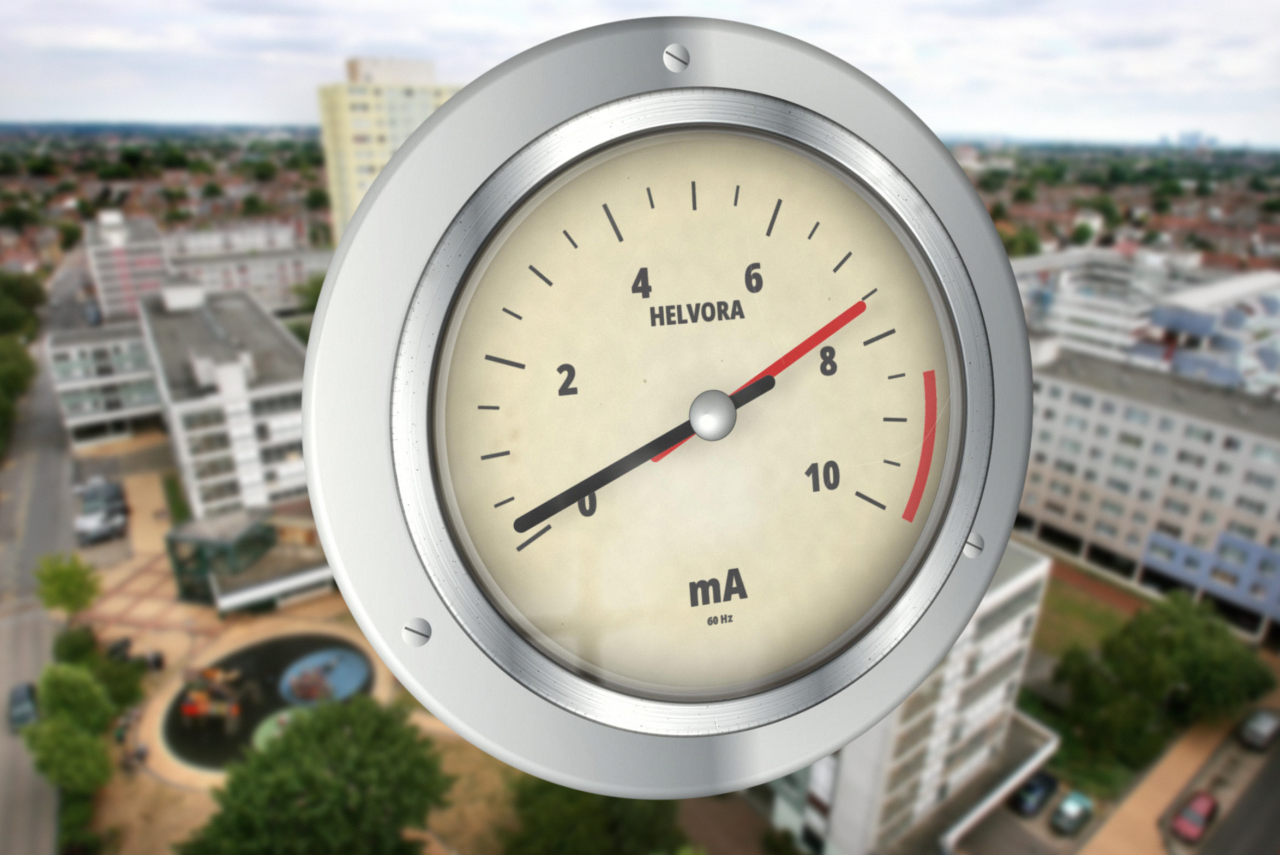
0.25 mA
